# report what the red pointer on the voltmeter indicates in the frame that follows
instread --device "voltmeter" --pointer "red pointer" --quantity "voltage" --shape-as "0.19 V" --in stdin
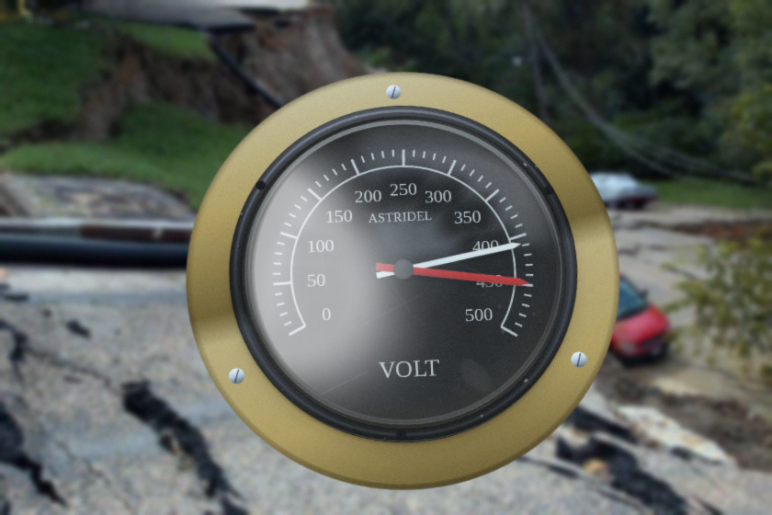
450 V
